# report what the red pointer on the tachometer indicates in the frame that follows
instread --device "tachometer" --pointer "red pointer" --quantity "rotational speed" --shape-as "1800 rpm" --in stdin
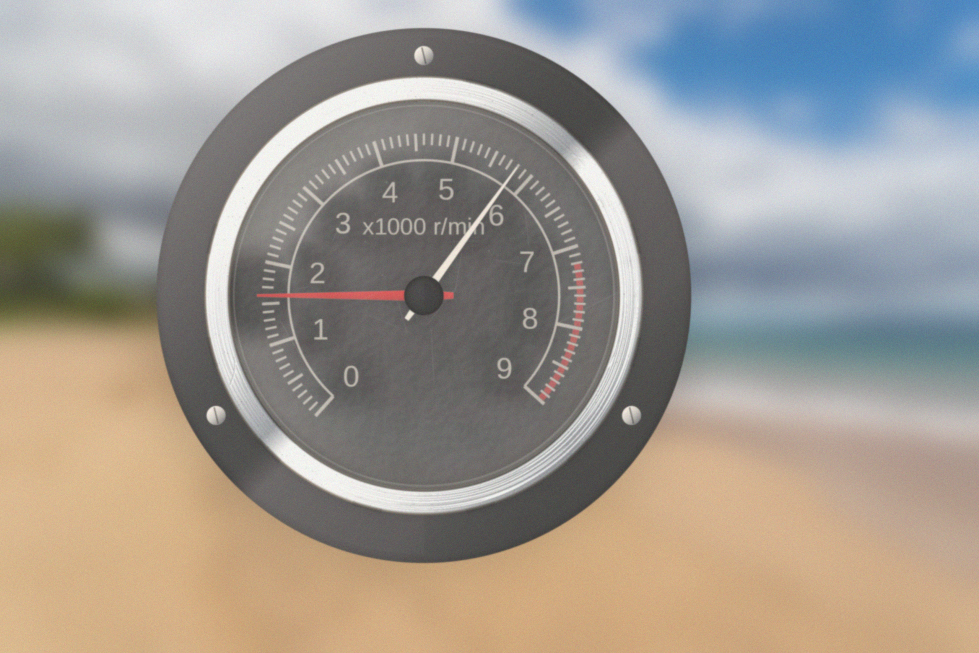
1600 rpm
